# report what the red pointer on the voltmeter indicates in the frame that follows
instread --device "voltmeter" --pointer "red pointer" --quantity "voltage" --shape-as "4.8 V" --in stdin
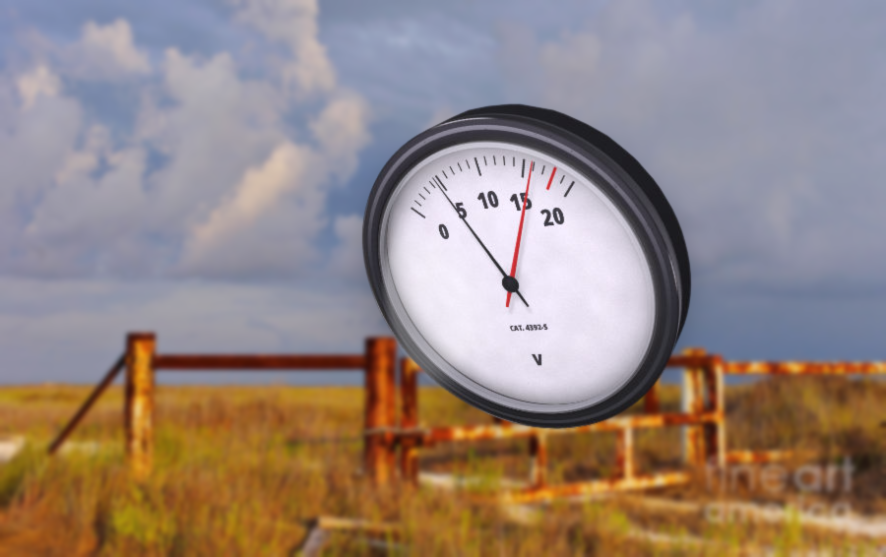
16 V
